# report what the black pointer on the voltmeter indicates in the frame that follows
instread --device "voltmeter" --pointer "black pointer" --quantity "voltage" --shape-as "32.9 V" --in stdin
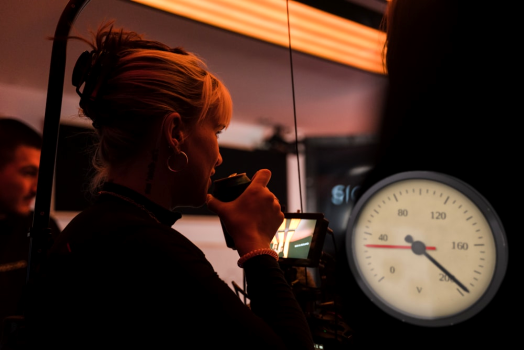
195 V
